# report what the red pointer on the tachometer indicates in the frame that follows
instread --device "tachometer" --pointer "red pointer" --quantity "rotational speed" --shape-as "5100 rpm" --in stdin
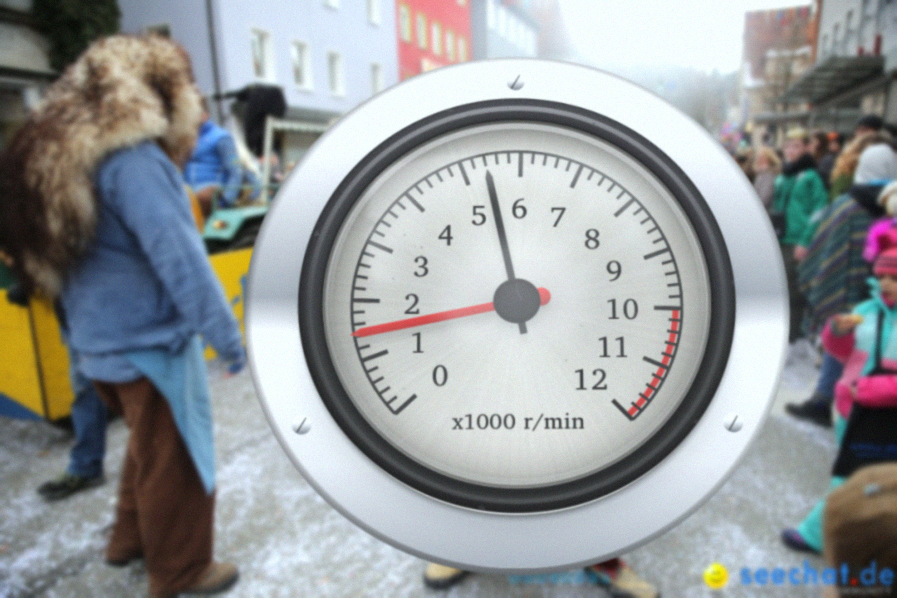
1400 rpm
